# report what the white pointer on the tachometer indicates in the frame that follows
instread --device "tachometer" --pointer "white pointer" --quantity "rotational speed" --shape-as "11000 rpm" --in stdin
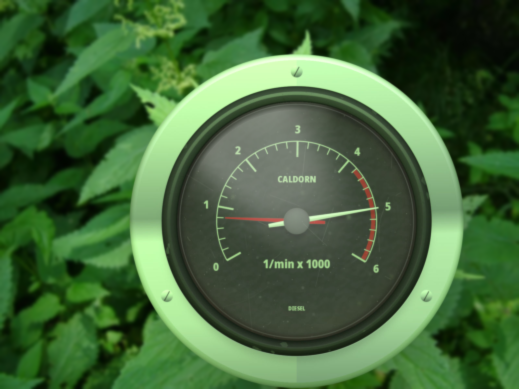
5000 rpm
